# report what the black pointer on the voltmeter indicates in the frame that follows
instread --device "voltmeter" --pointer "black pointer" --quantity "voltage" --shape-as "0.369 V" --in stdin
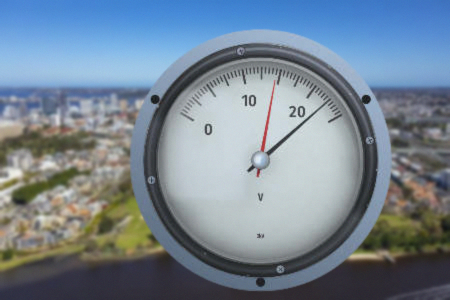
22.5 V
